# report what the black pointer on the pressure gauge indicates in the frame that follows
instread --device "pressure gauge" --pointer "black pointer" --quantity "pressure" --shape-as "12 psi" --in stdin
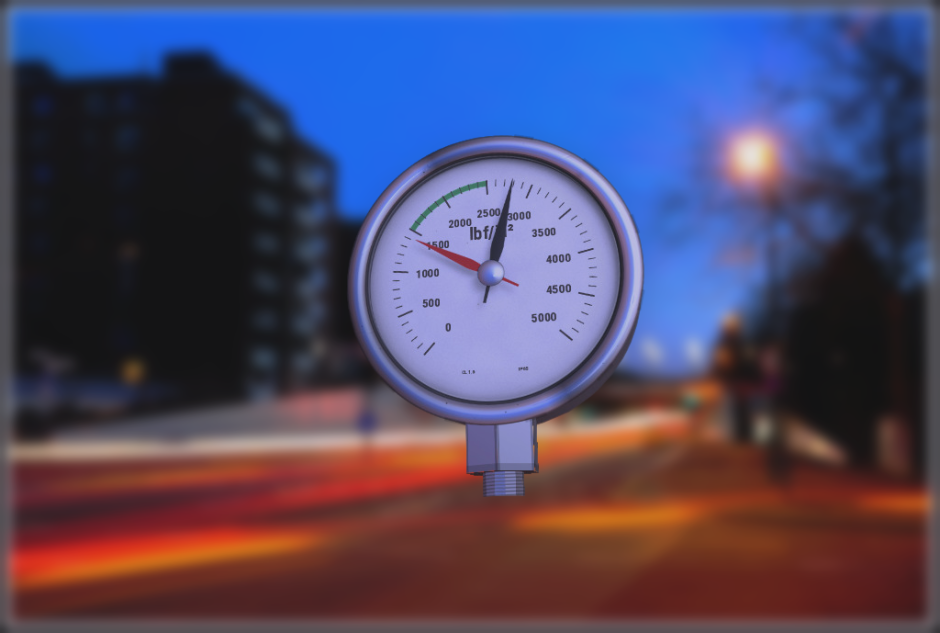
2800 psi
